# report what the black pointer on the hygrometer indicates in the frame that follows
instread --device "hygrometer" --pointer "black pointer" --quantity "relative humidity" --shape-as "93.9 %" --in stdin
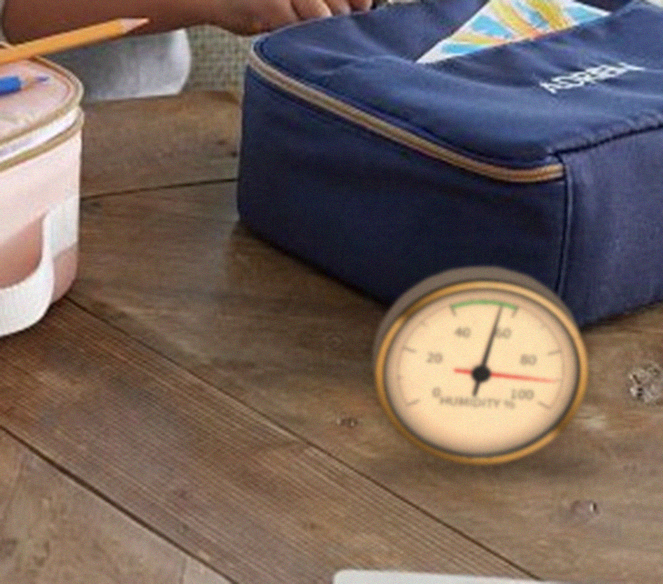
55 %
